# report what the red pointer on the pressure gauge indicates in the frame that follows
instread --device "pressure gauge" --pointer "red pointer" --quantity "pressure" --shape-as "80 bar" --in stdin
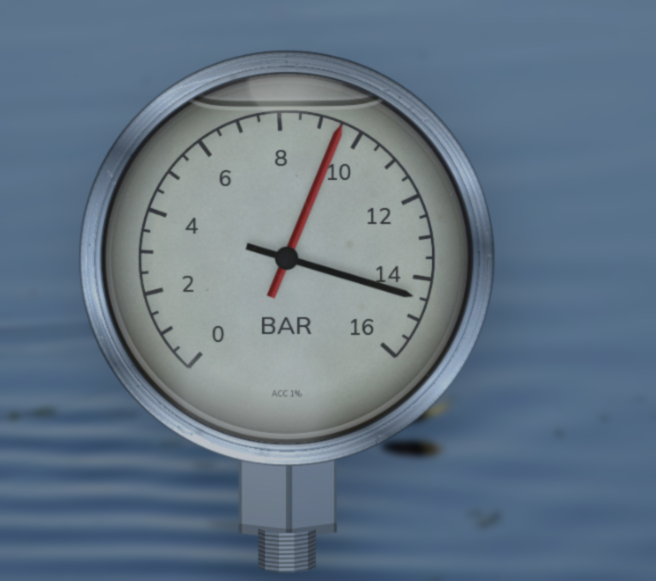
9.5 bar
